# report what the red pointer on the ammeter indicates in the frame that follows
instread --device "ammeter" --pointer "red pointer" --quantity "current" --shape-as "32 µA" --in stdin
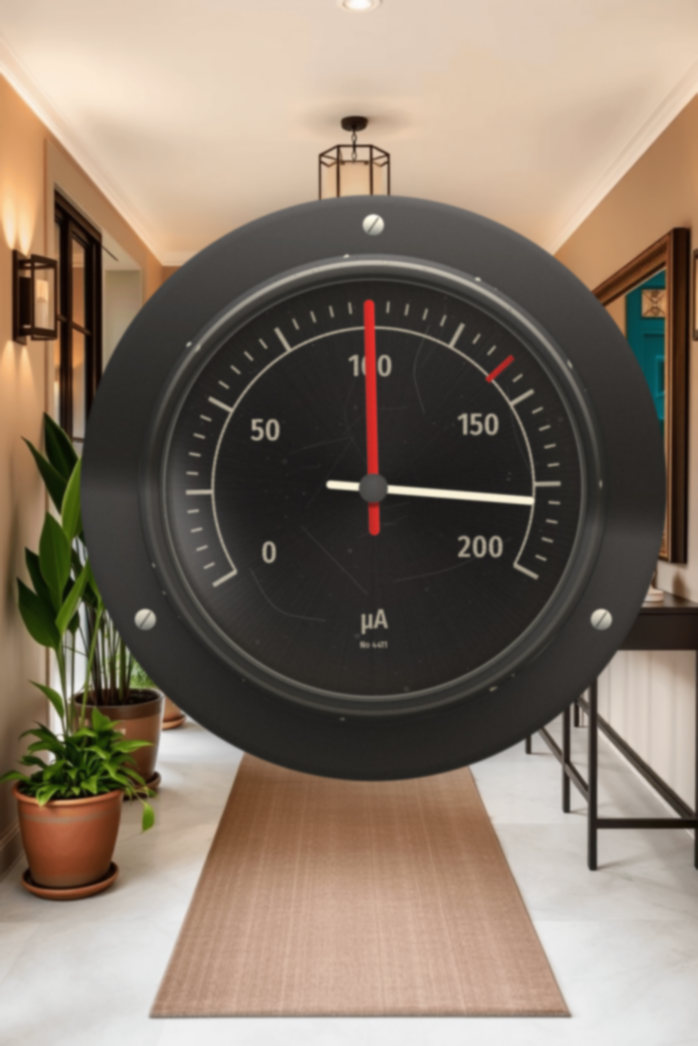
100 µA
